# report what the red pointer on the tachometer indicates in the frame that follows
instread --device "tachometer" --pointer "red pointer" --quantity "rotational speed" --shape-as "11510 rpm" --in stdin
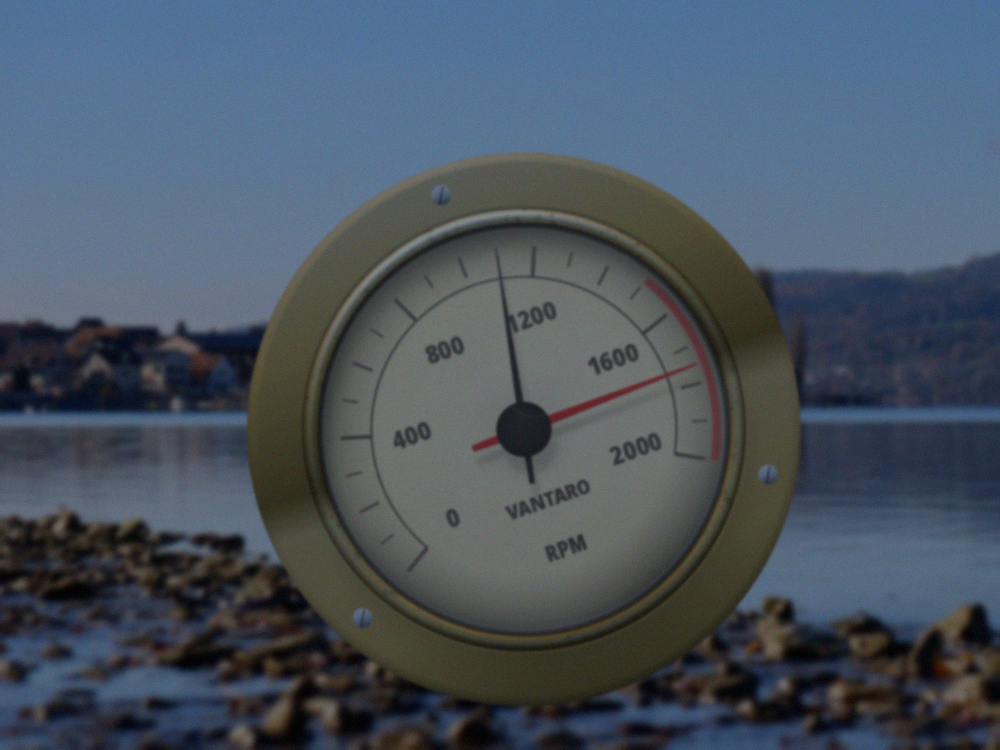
1750 rpm
